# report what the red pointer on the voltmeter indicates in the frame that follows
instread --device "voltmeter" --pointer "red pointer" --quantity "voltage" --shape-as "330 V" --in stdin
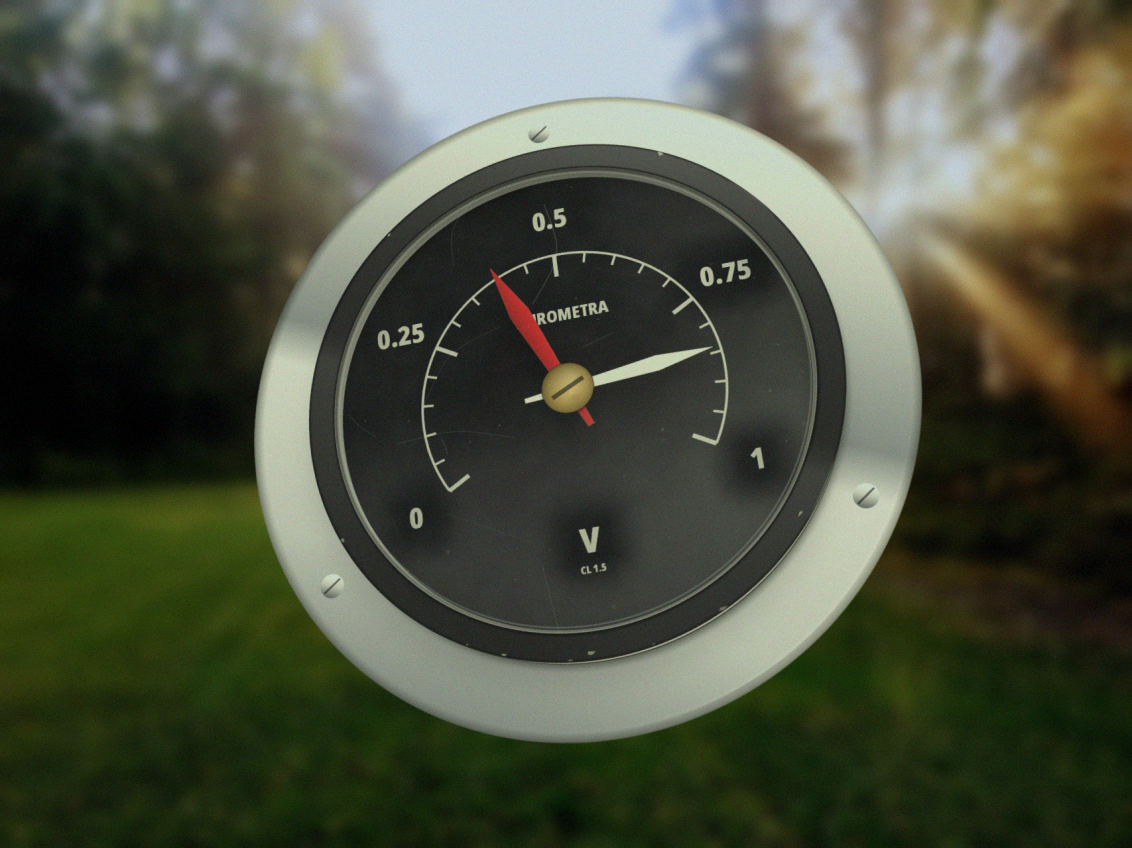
0.4 V
